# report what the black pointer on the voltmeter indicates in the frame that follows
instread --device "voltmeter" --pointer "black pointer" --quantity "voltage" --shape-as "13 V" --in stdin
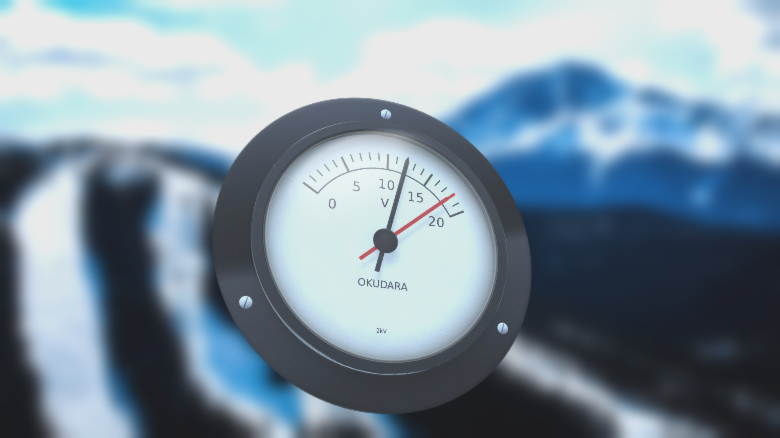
12 V
